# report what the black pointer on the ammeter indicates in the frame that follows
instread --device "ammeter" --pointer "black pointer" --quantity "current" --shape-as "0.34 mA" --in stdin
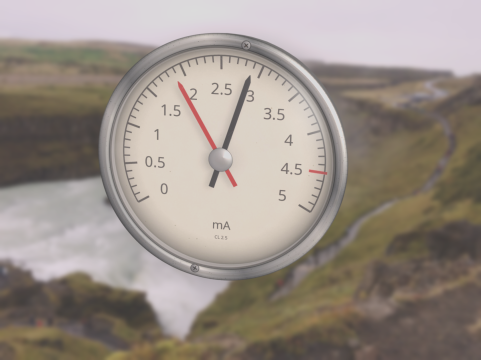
2.9 mA
